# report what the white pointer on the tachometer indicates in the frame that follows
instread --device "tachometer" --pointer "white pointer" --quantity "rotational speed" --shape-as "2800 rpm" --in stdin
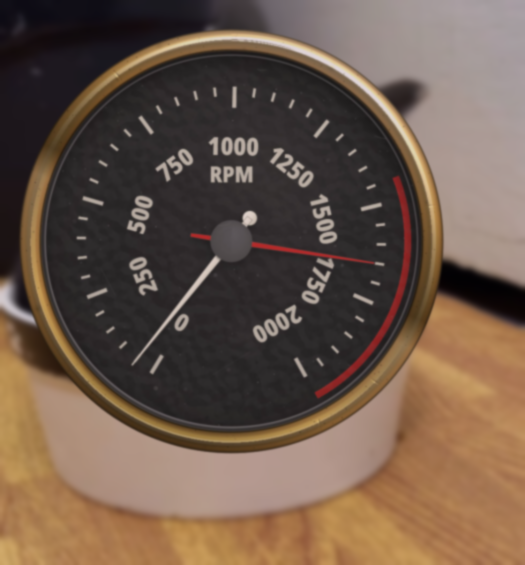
50 rpm
